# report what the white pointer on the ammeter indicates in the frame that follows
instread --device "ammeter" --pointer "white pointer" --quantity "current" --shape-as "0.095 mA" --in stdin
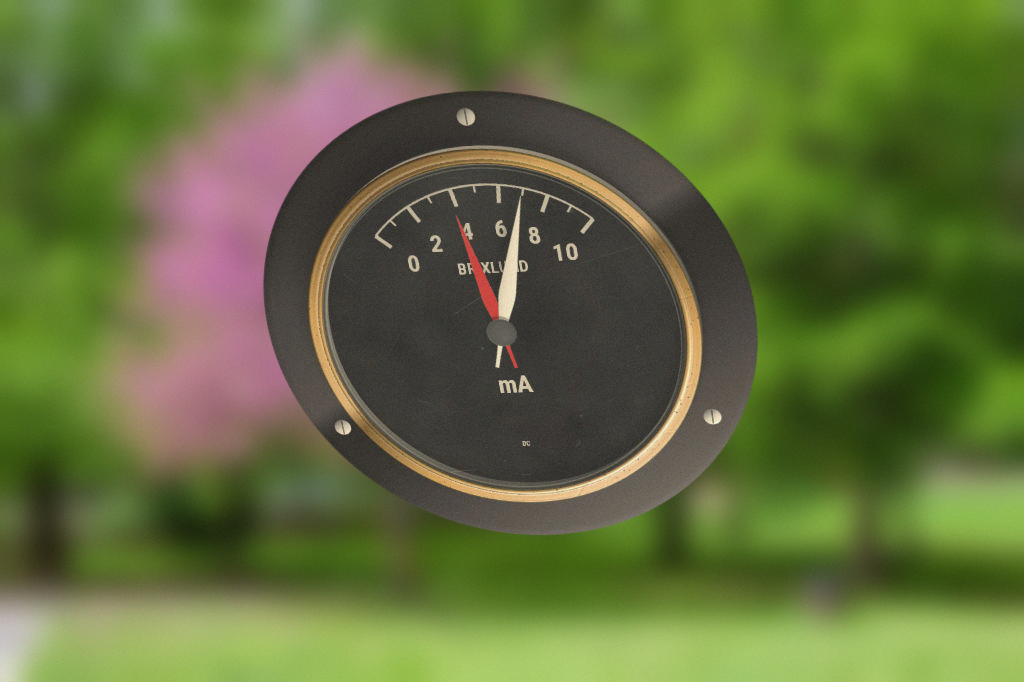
7 mA
